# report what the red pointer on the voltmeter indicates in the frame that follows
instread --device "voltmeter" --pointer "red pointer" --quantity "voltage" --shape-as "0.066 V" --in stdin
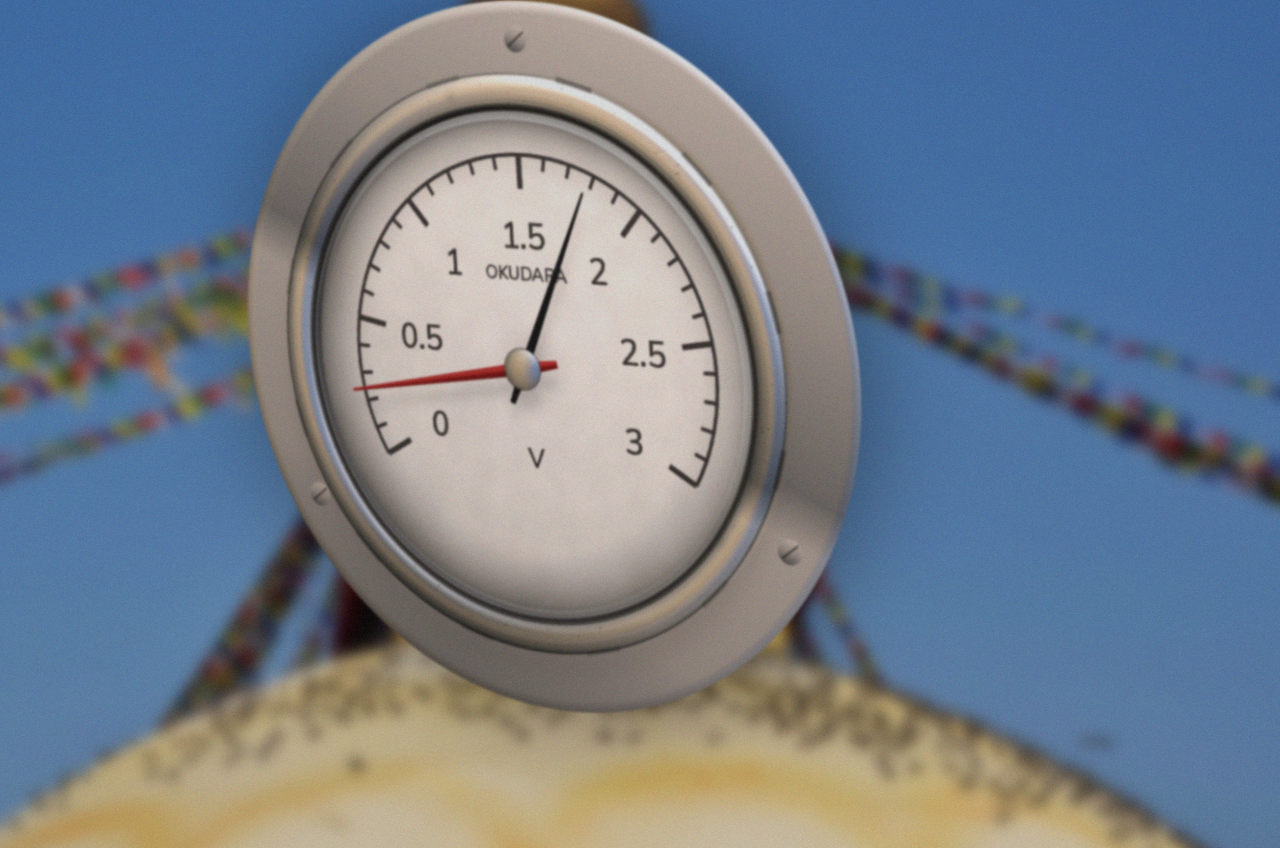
0.25 V
